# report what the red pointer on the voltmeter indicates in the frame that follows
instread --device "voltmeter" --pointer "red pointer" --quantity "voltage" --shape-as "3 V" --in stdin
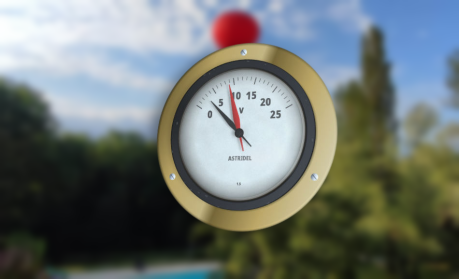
9 V
